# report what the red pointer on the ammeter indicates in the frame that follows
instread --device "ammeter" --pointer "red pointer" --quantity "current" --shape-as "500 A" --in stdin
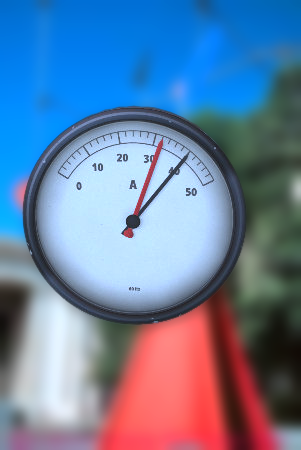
32 A
